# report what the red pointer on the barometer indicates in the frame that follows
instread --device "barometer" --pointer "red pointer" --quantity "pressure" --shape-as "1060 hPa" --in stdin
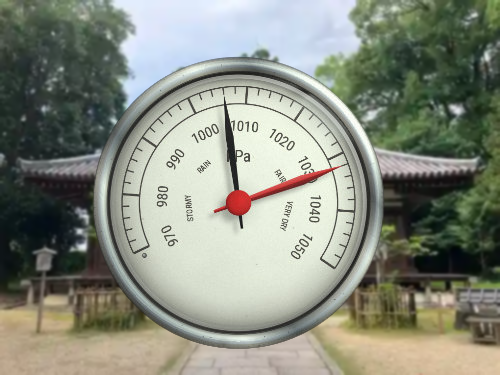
1032 hPa
